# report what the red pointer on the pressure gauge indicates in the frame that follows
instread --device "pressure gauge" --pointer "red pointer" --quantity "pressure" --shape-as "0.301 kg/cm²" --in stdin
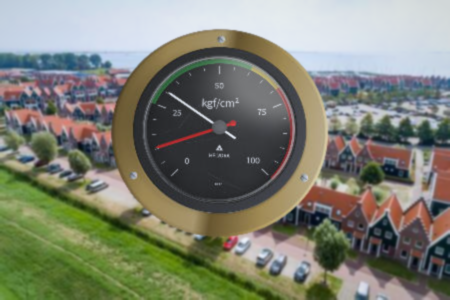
10 kg/cm²
